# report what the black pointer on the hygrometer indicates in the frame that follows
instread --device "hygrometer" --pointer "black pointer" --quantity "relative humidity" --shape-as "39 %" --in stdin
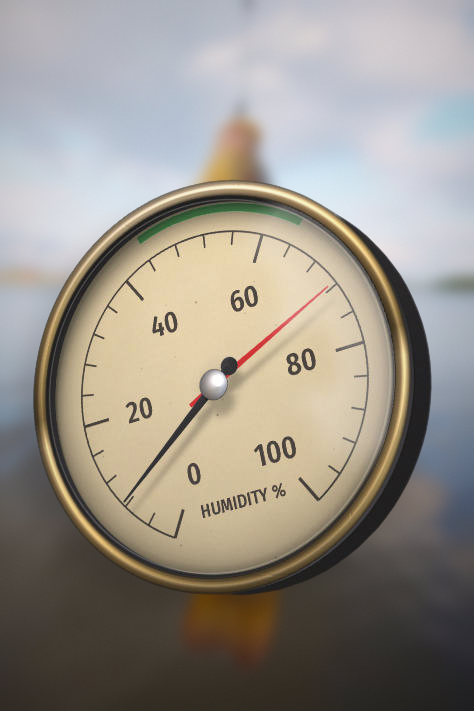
8 %
